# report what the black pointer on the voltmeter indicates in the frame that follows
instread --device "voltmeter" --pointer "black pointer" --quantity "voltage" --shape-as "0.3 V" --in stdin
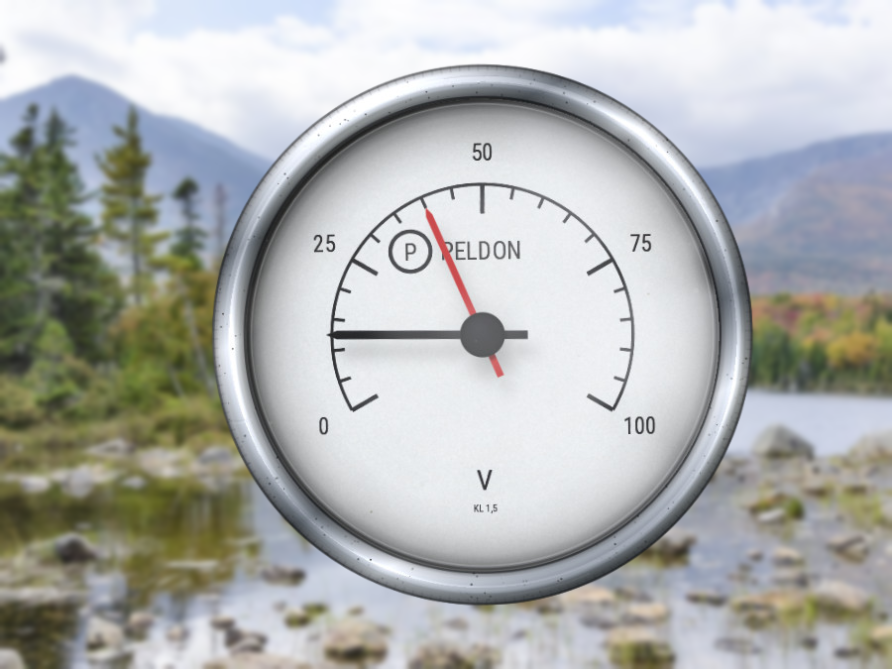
12.5 V
